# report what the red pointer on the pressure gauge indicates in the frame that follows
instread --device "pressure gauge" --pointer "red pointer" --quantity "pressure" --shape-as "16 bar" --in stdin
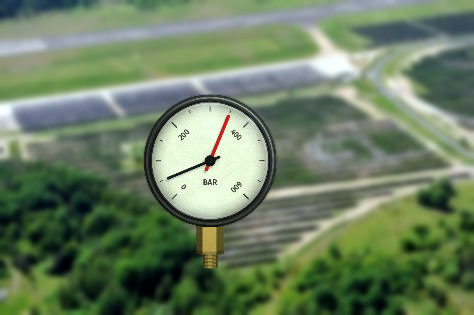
350 bar
